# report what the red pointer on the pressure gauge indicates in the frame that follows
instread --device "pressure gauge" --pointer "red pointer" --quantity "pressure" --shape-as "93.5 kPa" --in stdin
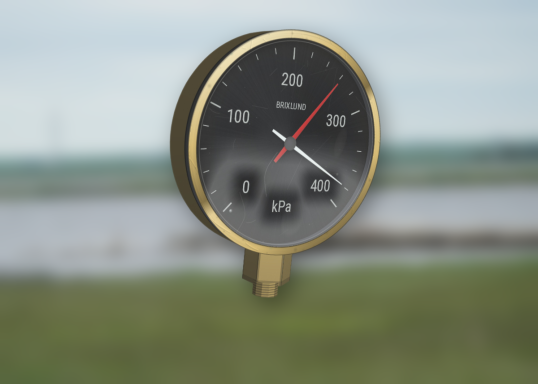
260 kPa
